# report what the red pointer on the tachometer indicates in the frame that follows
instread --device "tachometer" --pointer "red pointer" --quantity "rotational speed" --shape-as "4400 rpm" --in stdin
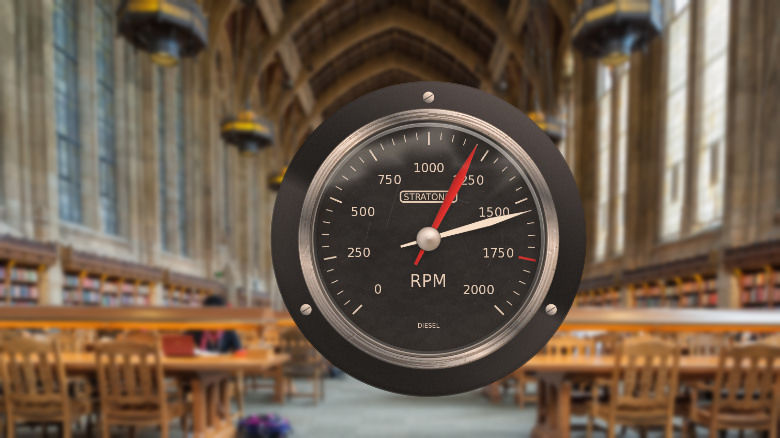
1200 rpm
